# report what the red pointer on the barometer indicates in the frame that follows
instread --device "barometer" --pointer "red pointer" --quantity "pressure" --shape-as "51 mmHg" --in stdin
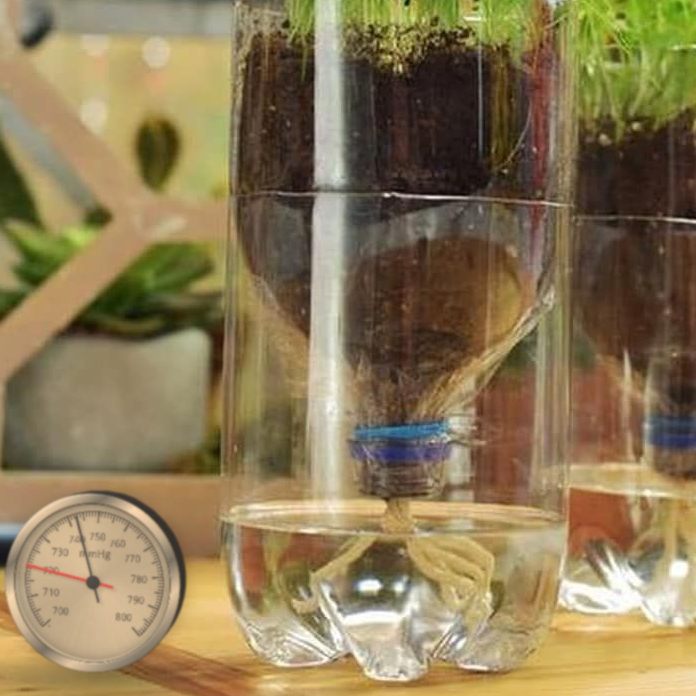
720 mmHg
